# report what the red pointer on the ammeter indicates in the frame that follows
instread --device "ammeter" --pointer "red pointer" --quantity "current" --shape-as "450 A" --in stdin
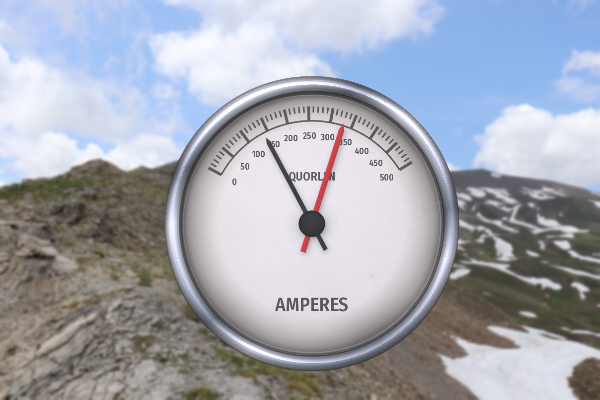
330 A
